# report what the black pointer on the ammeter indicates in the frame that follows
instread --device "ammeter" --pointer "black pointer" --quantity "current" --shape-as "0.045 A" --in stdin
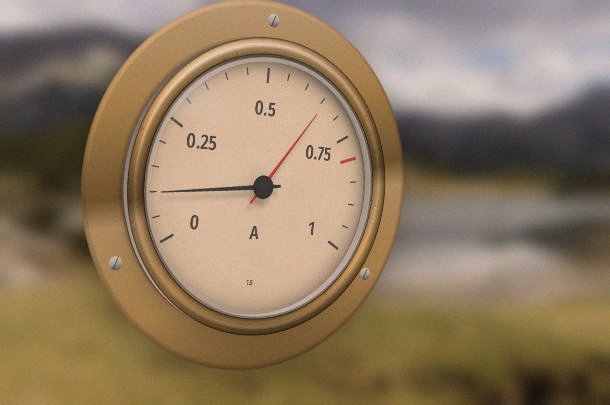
0.1 A
